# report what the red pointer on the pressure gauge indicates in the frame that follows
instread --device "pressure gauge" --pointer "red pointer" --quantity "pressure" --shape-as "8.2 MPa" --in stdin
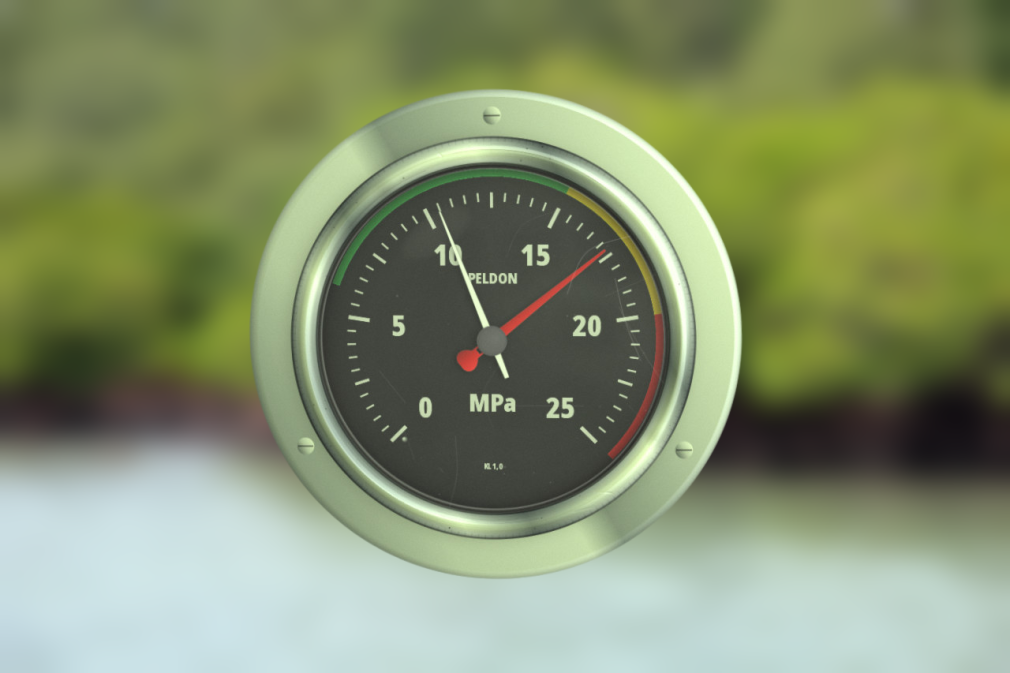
17.25 MPa
